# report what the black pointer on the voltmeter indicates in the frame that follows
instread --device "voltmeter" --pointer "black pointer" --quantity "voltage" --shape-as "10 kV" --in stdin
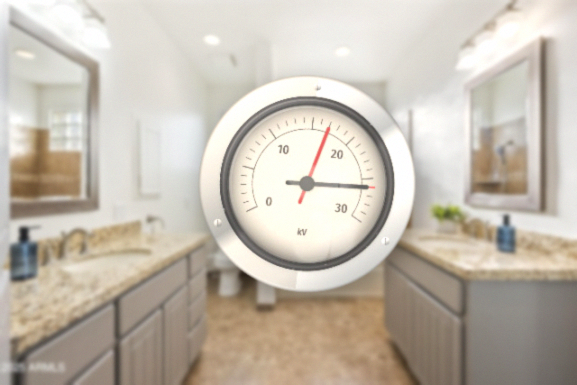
26 kV
